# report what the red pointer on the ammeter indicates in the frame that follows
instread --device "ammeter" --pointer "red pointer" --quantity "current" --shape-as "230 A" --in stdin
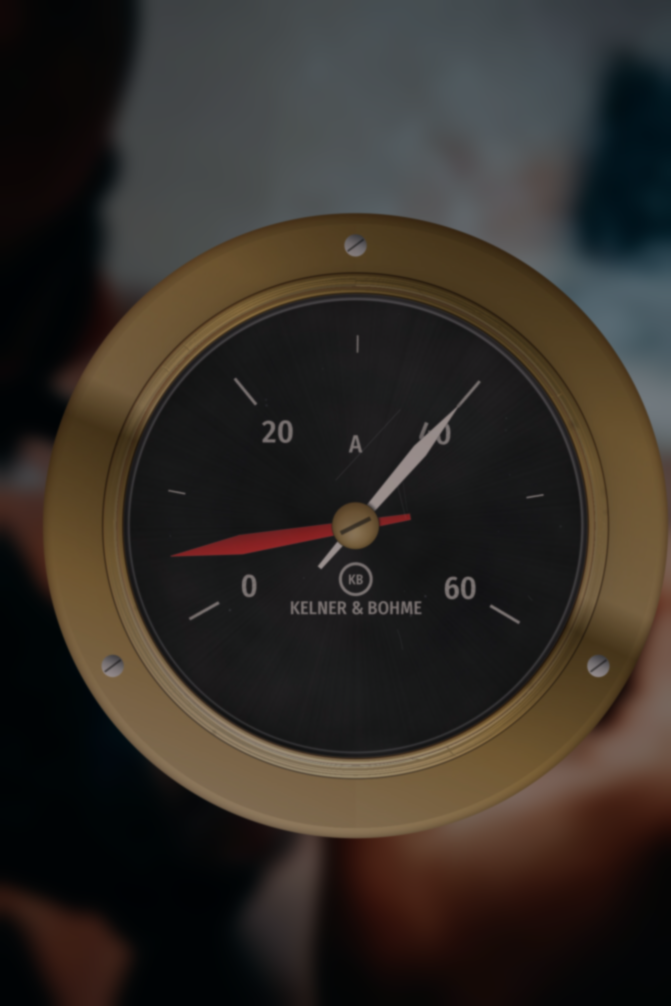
5 A
